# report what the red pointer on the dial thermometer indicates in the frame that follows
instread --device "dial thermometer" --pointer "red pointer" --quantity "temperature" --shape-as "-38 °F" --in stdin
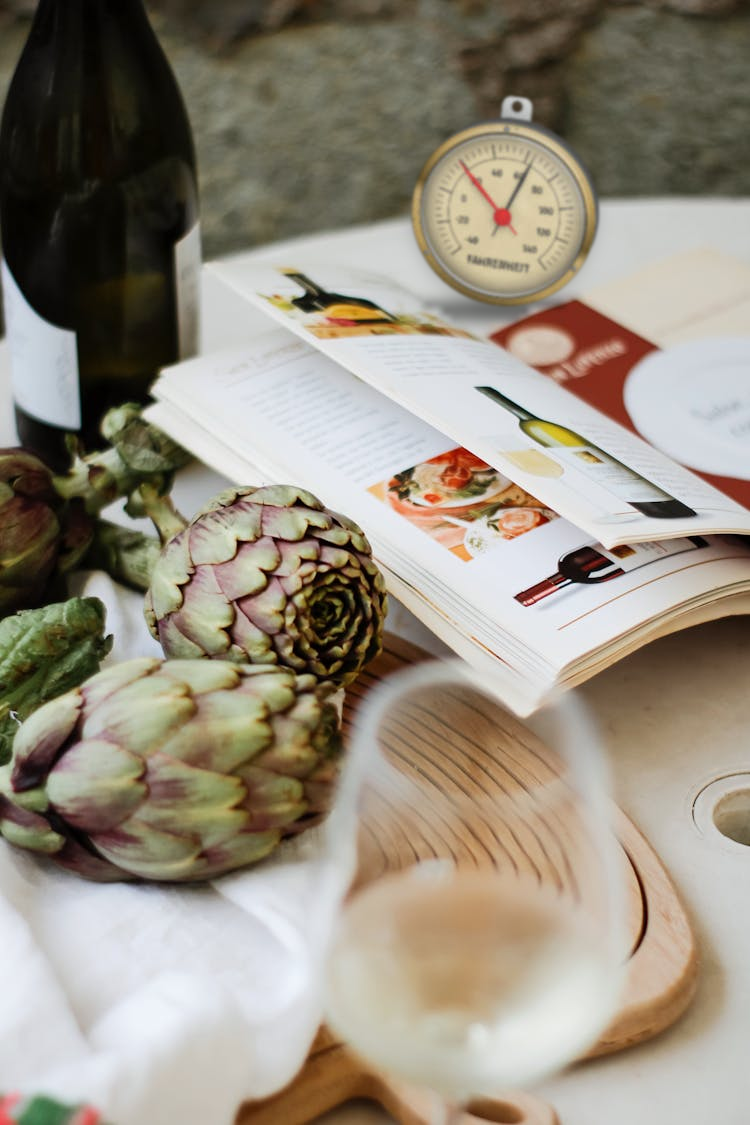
20 °F
